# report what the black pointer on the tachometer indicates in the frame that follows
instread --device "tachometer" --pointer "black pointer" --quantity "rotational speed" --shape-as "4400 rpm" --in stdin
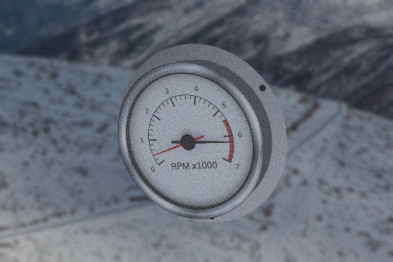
6200 rpm
